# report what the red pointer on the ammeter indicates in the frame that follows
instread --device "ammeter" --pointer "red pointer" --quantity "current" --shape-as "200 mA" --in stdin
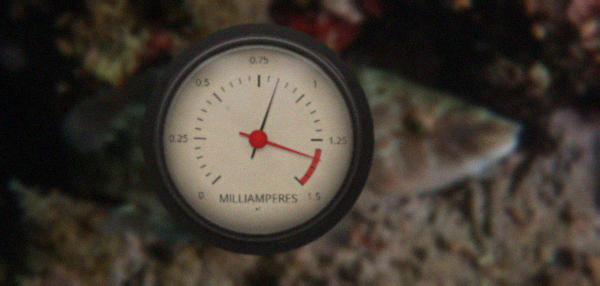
1.35 mA
